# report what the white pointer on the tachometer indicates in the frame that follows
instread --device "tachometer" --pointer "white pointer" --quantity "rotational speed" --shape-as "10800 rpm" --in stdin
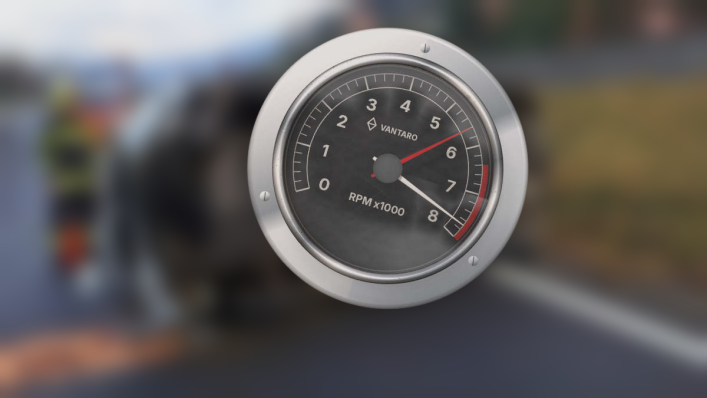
7700 rpm
